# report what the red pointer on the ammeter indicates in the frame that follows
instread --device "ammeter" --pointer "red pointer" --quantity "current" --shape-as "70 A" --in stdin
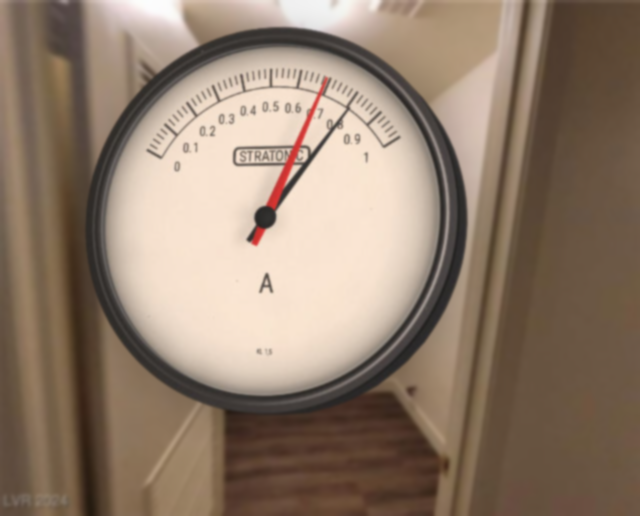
0.7 A
